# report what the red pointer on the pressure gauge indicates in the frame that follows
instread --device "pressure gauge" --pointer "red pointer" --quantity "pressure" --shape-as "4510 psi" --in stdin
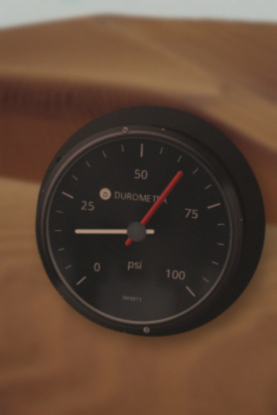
62.5 psi
